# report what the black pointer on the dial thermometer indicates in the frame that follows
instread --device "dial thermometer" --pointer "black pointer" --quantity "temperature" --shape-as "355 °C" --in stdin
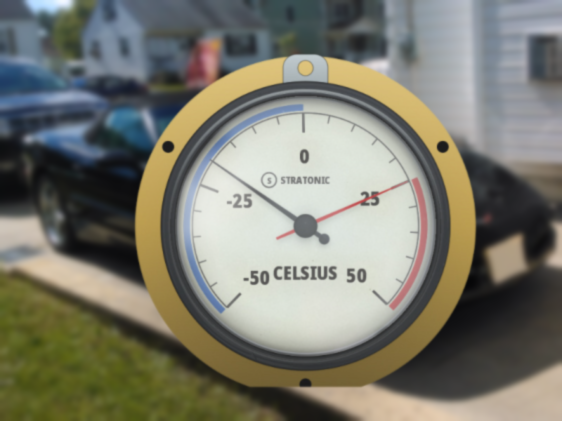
-20 °C
